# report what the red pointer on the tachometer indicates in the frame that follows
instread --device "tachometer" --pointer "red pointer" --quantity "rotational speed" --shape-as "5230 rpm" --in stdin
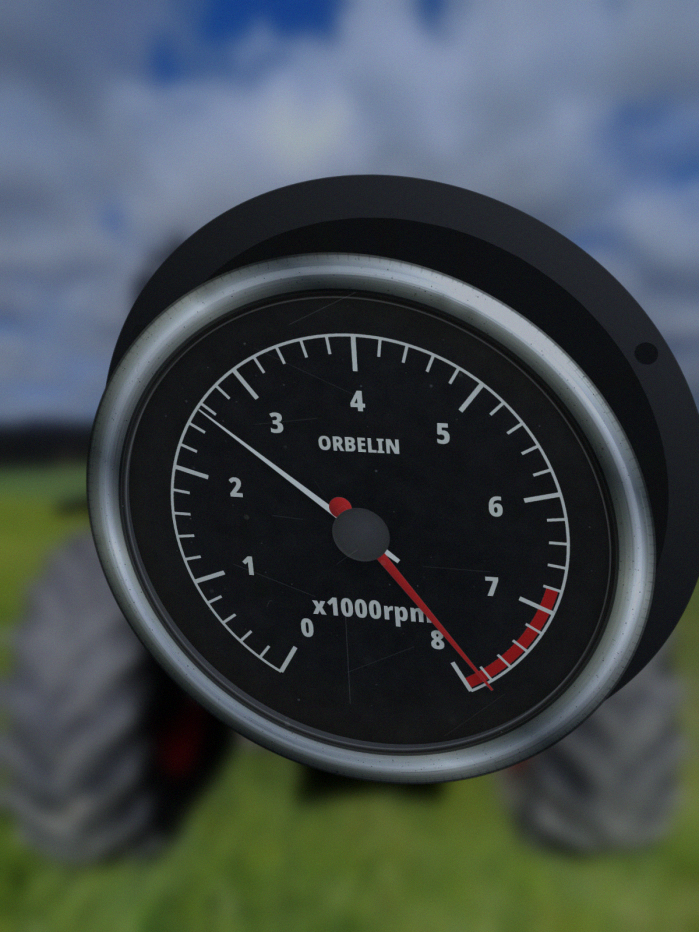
7800 rpm
